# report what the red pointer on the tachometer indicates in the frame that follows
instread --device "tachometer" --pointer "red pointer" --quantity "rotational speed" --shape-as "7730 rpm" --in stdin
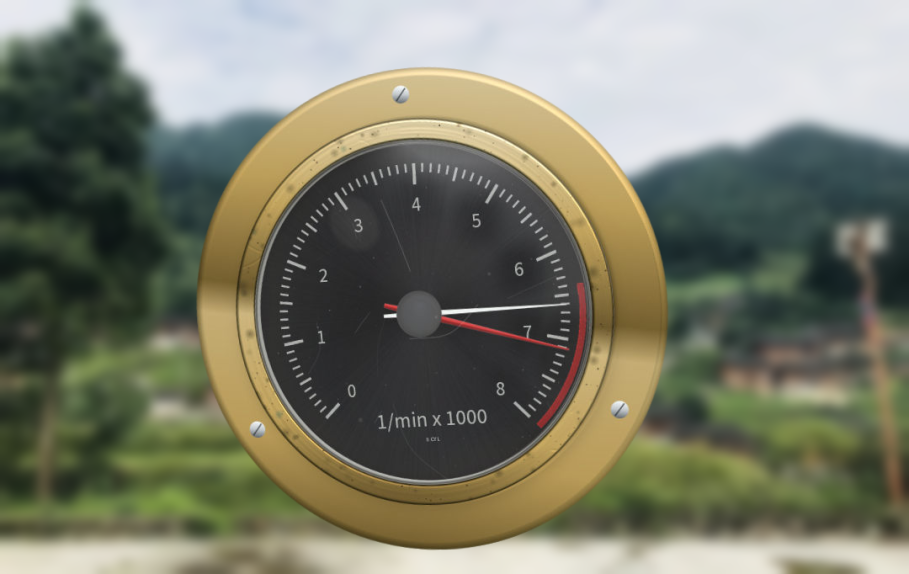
7100 rpm
